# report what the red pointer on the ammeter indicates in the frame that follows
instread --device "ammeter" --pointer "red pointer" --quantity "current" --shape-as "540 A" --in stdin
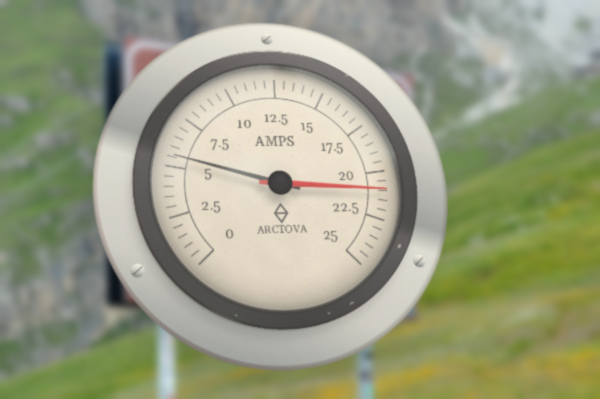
21 A
